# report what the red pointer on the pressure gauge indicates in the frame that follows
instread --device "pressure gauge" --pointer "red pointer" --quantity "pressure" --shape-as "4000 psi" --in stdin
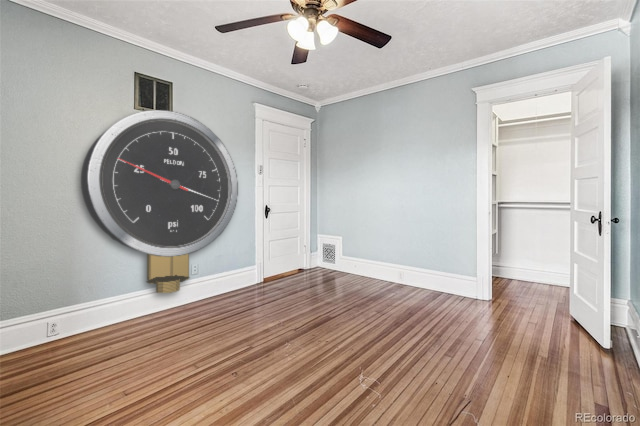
25 psi
